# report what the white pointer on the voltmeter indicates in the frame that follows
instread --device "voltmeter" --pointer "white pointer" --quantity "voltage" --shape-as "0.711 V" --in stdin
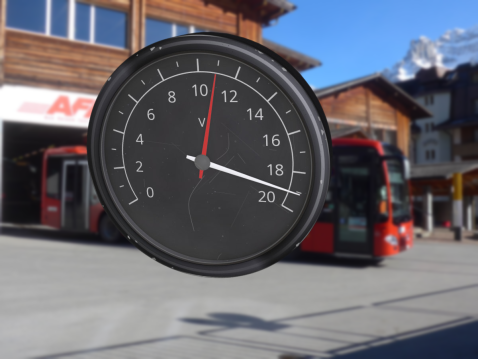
19 V
